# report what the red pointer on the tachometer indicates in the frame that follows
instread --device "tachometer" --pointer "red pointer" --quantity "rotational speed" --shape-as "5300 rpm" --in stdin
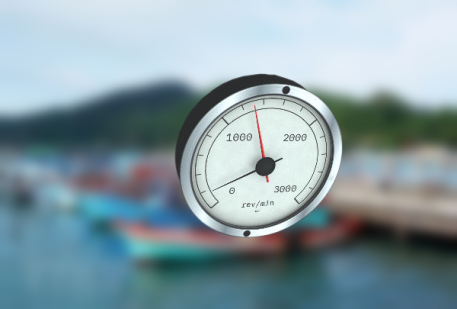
1300 rpm
